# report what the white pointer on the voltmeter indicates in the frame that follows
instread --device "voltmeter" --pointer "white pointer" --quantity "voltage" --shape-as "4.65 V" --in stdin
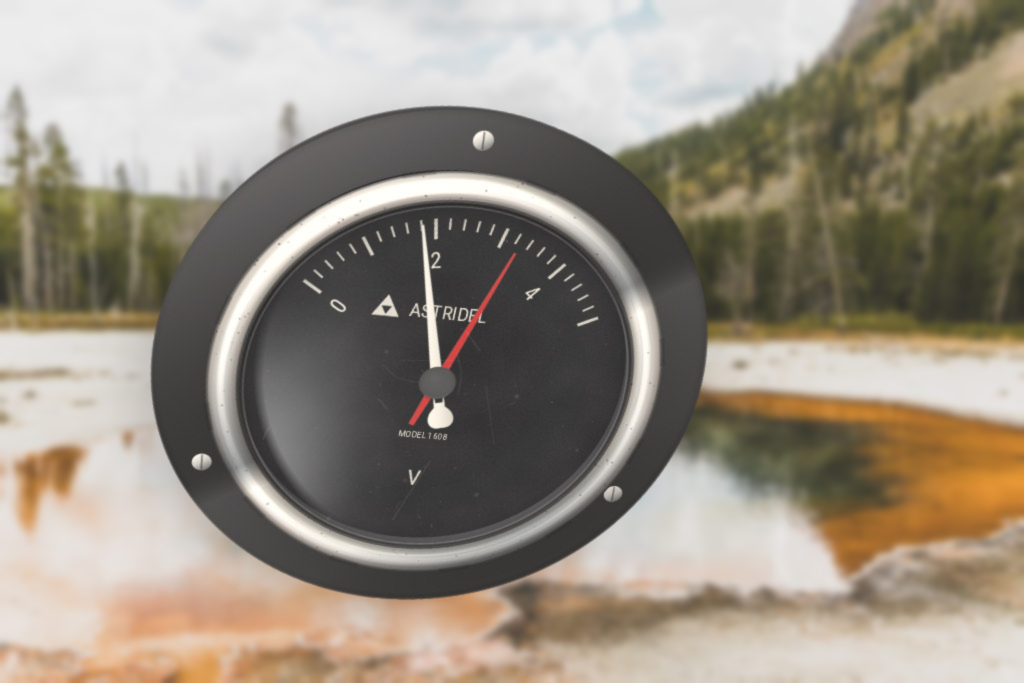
1.8 V
